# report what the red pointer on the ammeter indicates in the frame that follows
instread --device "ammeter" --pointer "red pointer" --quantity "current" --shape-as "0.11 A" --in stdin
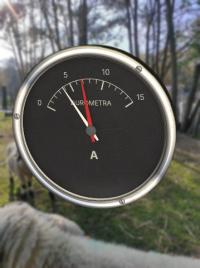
7 A
